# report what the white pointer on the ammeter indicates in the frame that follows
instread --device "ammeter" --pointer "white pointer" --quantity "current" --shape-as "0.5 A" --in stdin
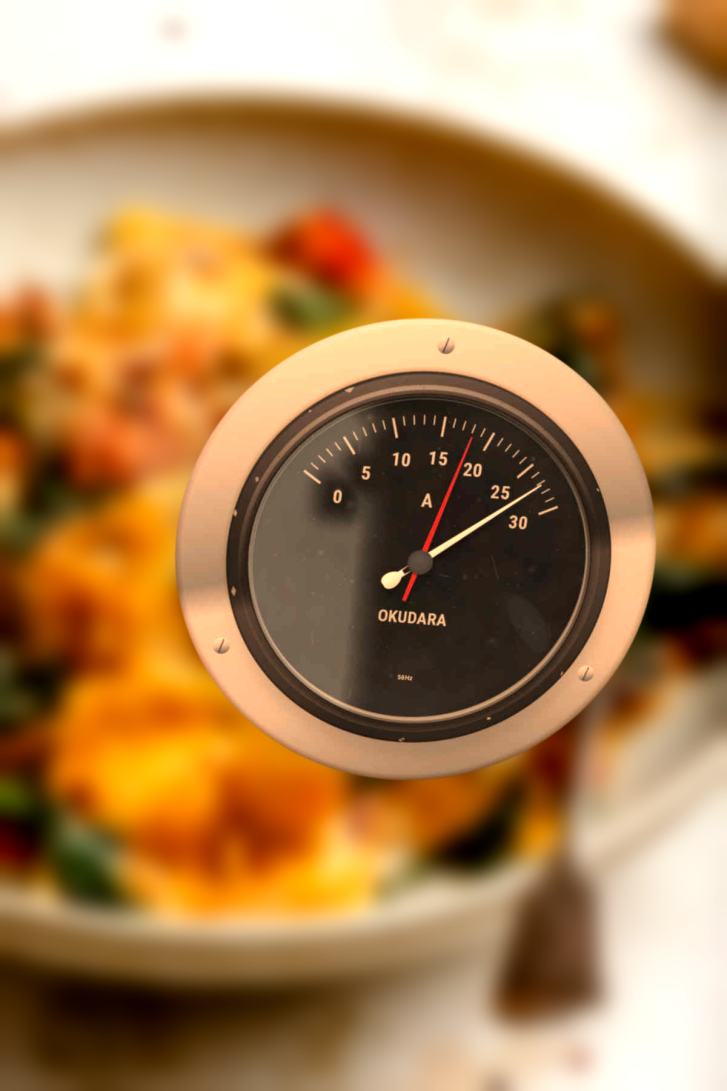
27 A
